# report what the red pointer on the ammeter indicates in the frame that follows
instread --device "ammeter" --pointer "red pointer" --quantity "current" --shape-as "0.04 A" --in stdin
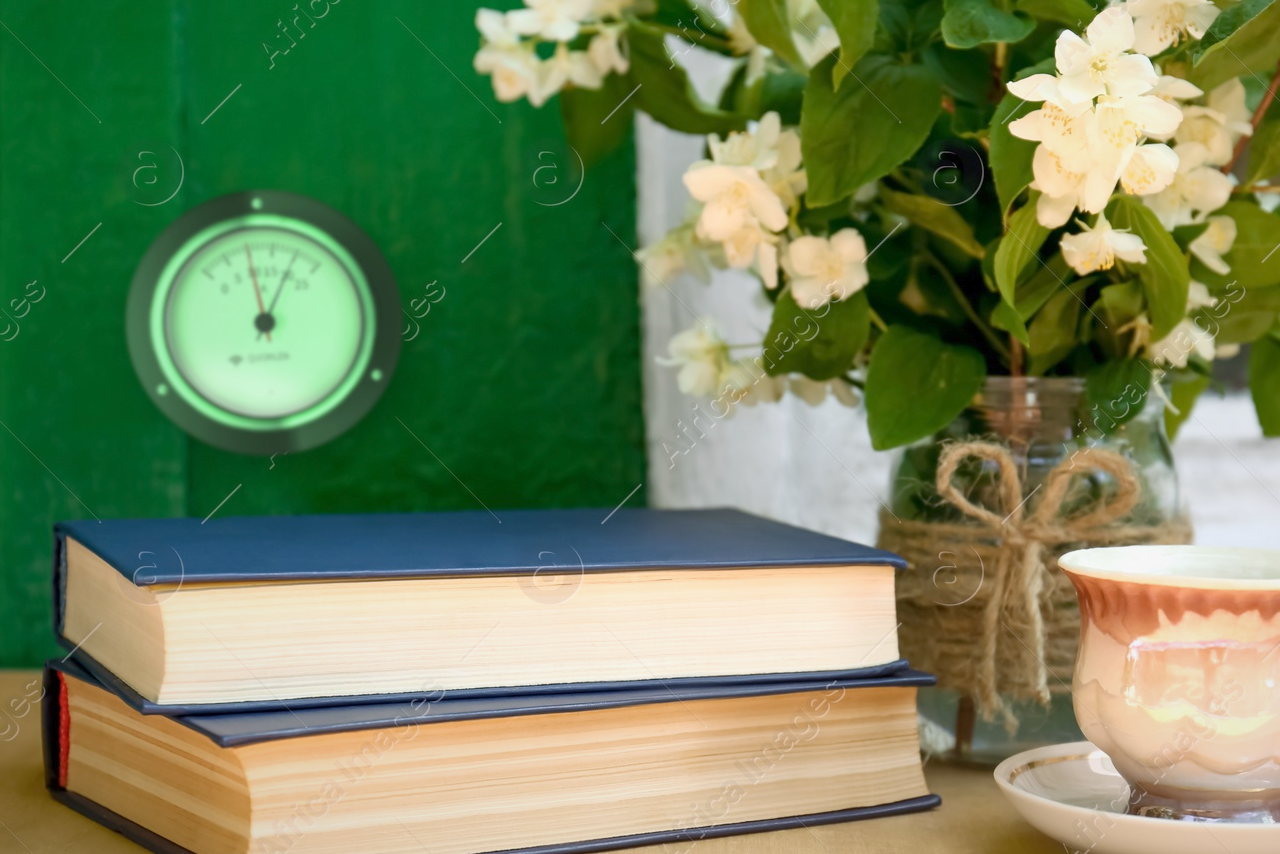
10 A
